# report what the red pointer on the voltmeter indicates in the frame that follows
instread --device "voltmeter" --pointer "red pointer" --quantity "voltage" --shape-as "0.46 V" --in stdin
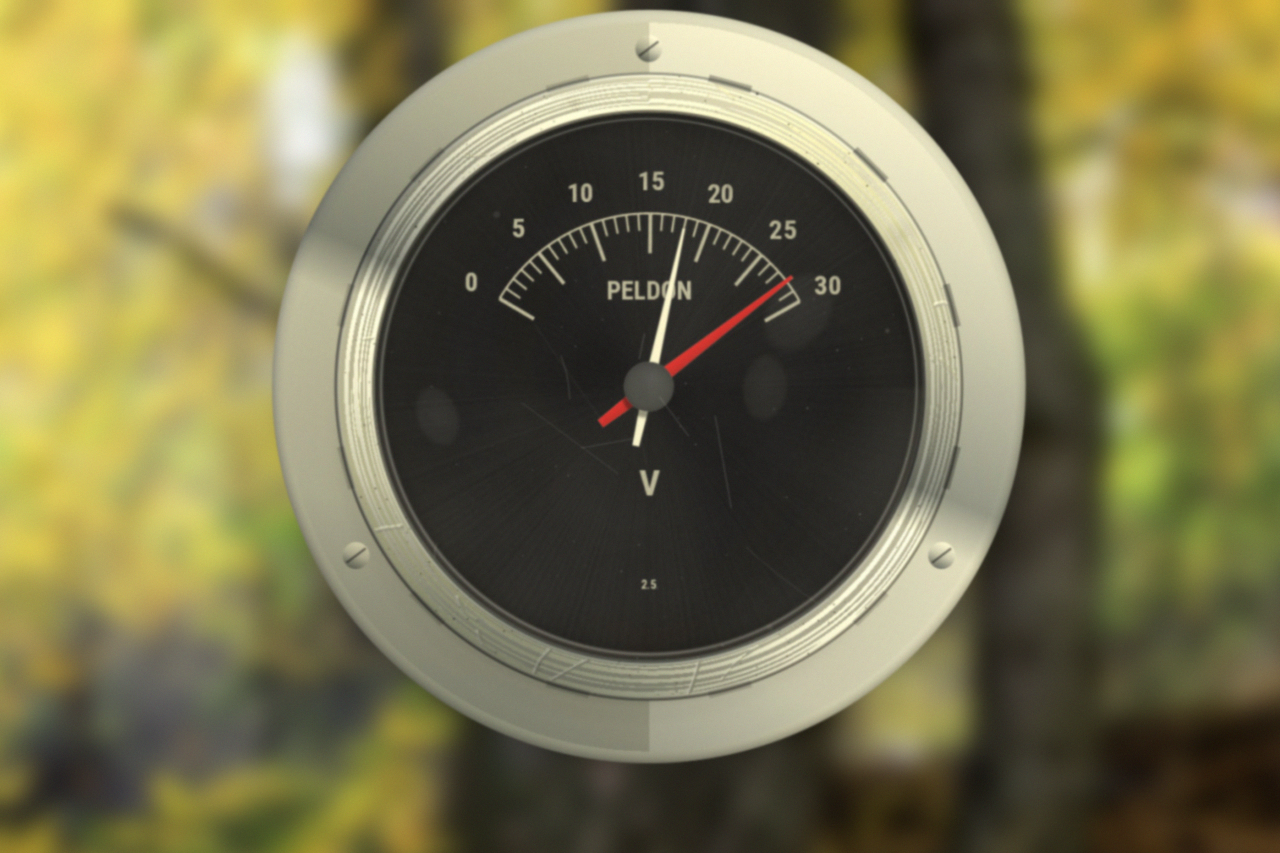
28 V
